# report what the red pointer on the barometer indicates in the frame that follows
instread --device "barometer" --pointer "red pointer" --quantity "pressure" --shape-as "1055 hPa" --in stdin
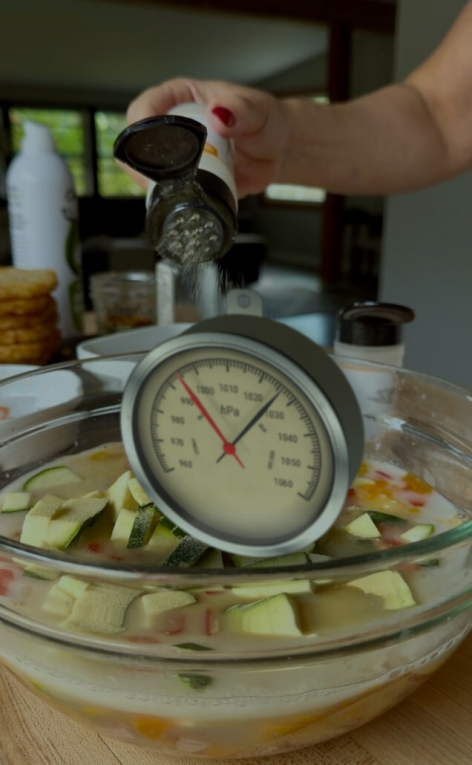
995 hPa
